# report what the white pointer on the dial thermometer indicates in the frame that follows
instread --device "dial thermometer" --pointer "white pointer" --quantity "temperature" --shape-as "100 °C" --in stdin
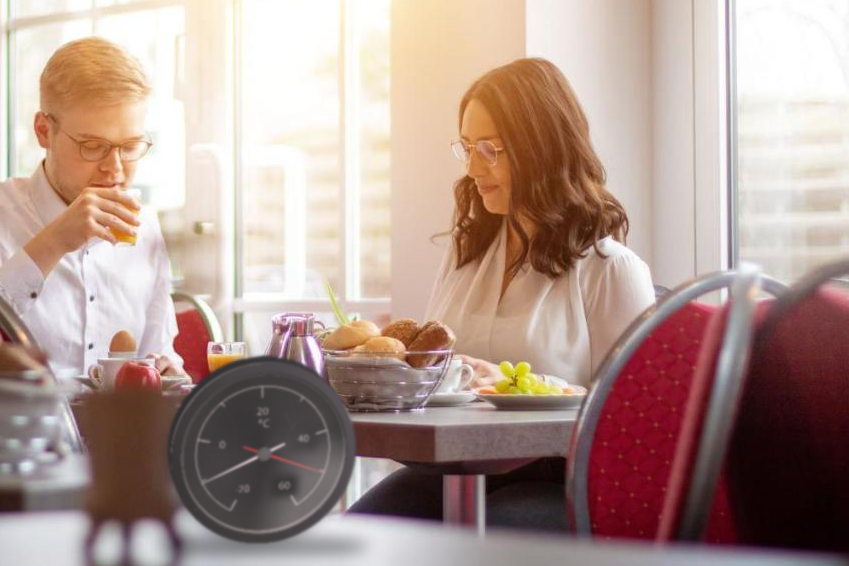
-10 °C
